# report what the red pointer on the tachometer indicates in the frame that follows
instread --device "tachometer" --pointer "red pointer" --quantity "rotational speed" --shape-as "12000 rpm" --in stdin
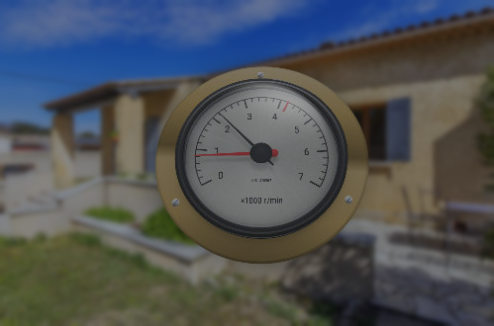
800 rpm
